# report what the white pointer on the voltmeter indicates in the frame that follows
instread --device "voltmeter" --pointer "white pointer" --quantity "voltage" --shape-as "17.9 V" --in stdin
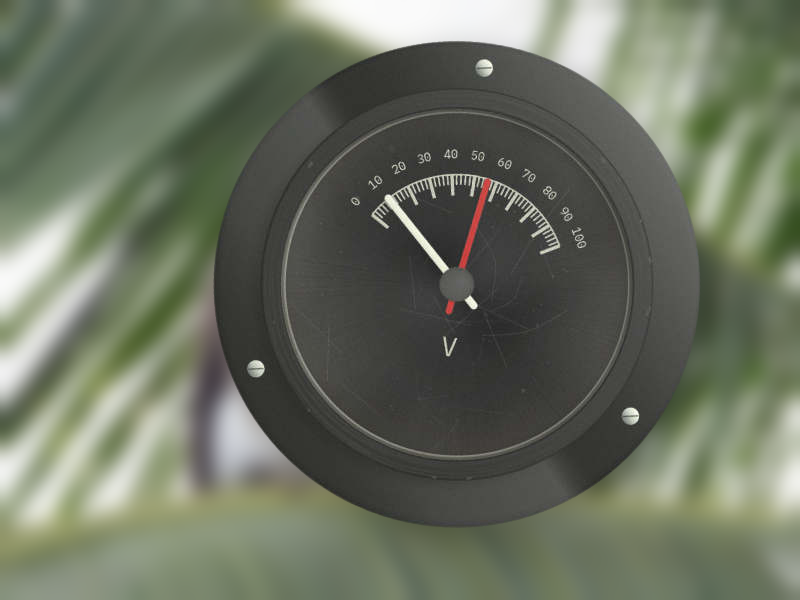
10 V
